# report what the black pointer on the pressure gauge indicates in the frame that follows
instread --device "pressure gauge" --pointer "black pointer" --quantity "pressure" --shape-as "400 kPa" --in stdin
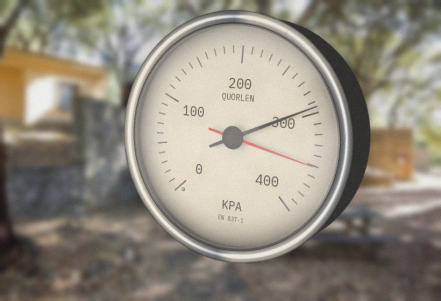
295 kPa
